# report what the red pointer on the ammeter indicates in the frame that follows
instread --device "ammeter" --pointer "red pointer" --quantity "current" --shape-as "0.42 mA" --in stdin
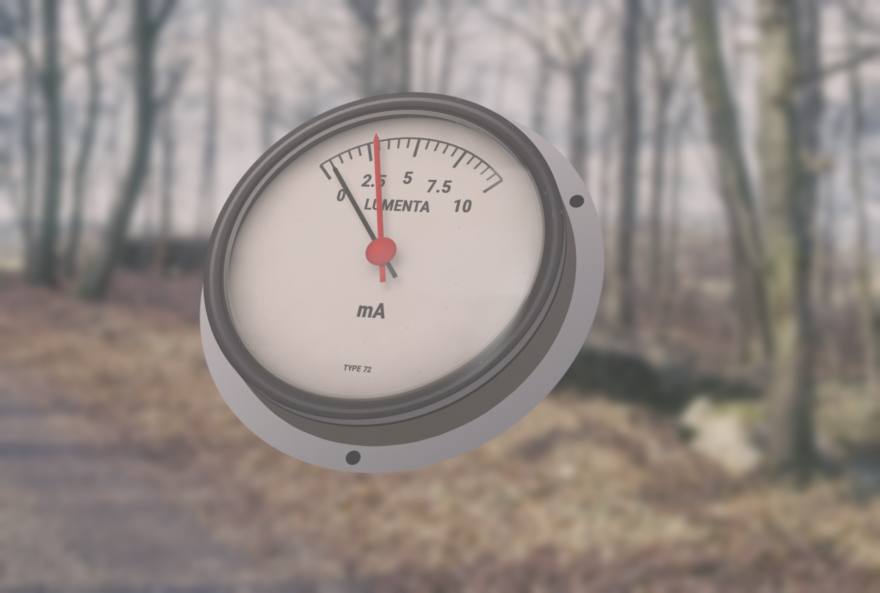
3 mA
